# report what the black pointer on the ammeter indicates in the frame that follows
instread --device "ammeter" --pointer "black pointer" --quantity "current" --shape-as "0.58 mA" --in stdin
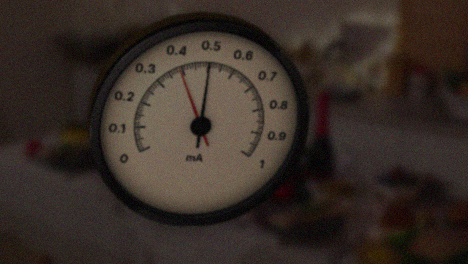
0.5 mA
